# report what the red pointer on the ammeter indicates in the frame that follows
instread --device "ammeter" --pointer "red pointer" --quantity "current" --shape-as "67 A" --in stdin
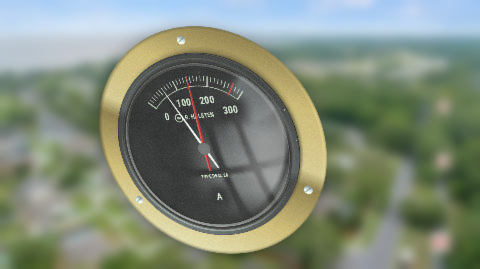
150 A
